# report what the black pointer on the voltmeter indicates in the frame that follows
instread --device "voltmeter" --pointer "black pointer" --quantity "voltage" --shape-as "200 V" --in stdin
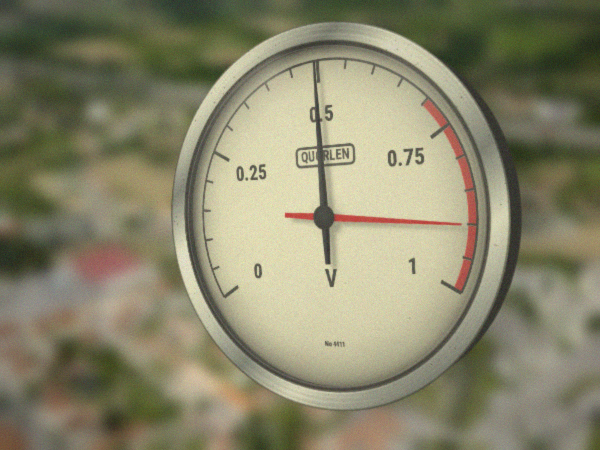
0.5 V
